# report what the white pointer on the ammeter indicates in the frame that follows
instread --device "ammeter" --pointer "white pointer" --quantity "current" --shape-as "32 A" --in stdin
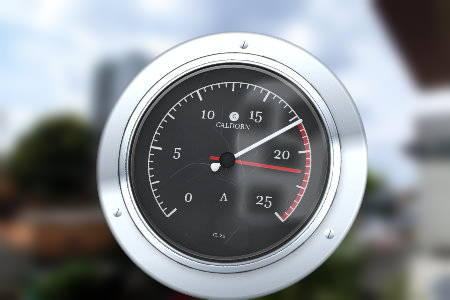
18 A
